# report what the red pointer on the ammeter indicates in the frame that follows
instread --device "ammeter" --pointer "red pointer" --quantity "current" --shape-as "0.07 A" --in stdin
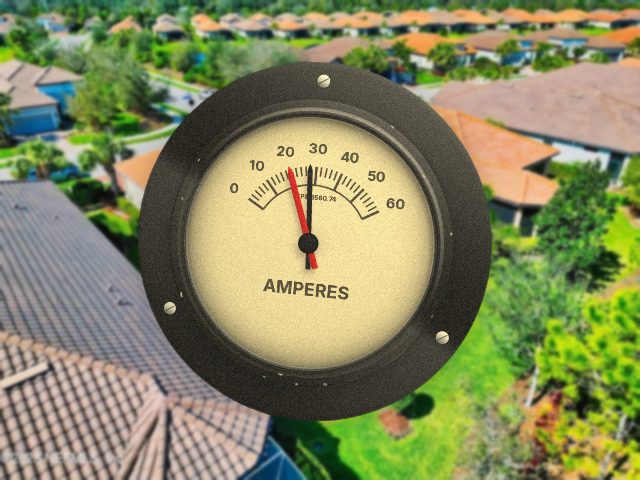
20 A
